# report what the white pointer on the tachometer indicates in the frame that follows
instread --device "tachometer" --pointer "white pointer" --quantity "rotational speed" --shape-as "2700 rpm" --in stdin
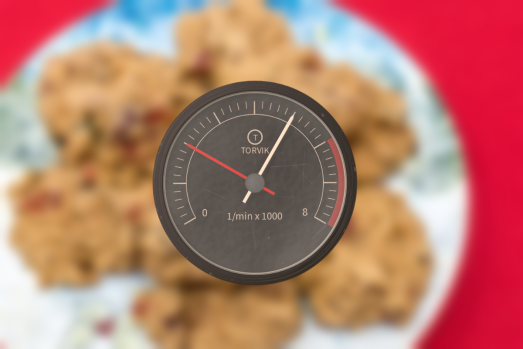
5000 rpm
